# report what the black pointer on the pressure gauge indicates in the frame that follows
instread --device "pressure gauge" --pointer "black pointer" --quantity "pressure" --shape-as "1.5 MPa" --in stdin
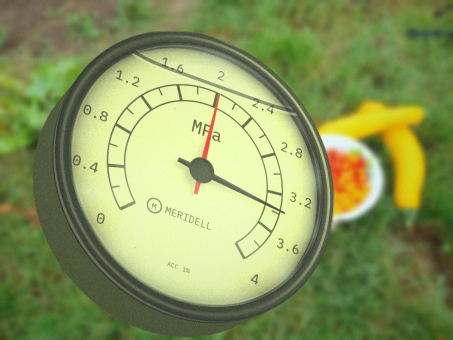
3.4 MPa
